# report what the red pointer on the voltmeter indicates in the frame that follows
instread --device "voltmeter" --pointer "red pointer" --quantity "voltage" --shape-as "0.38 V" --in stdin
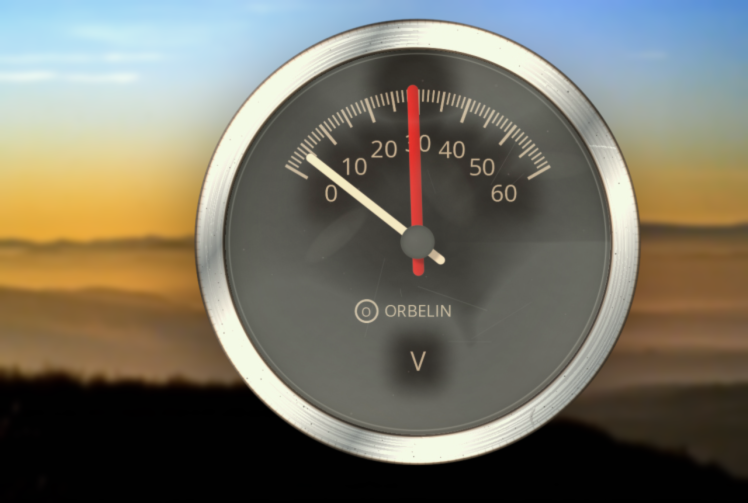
29 V
